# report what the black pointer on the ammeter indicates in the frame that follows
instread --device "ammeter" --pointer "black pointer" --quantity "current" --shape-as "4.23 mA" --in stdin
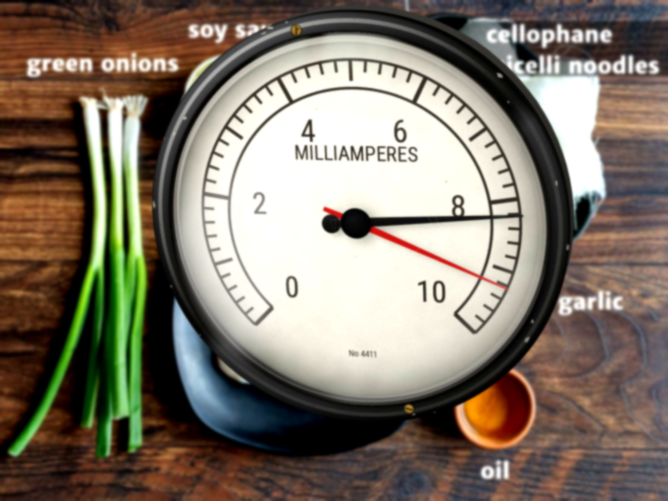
8.2 mA
